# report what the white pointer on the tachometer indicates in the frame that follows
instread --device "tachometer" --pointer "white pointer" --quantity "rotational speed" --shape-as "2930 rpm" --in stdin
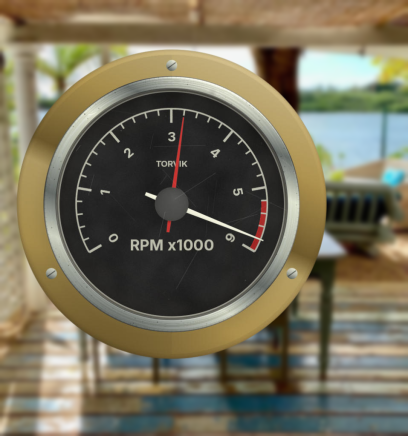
5800 rpm
